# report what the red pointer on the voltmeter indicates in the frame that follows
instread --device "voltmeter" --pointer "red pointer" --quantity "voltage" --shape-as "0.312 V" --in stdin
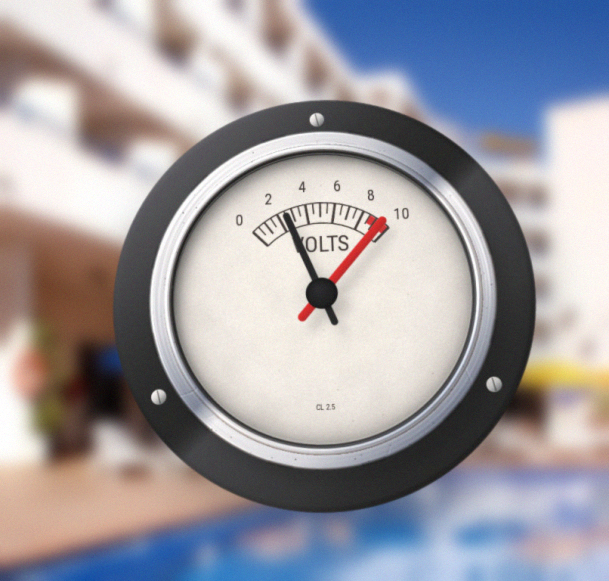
9.5 V
